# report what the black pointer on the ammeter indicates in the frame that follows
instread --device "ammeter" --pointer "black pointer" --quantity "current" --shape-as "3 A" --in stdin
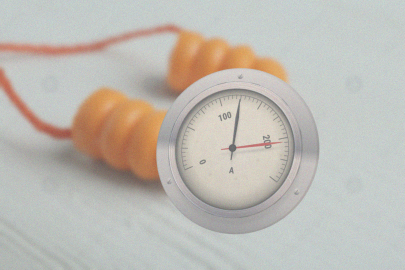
125 A
